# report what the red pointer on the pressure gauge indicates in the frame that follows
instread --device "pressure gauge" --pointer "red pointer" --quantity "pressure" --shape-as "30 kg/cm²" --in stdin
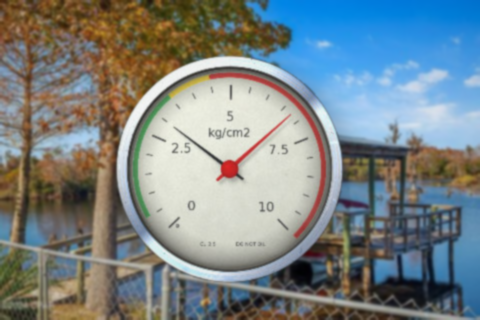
6.75 kg/cm²
